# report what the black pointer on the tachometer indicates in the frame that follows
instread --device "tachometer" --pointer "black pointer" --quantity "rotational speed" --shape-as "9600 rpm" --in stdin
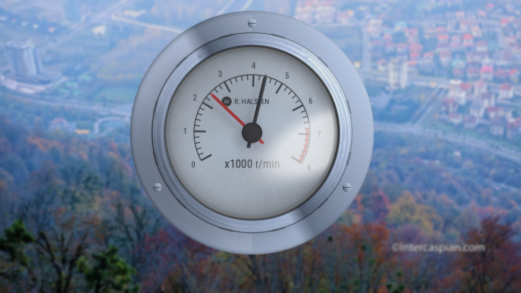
4400 rpm
